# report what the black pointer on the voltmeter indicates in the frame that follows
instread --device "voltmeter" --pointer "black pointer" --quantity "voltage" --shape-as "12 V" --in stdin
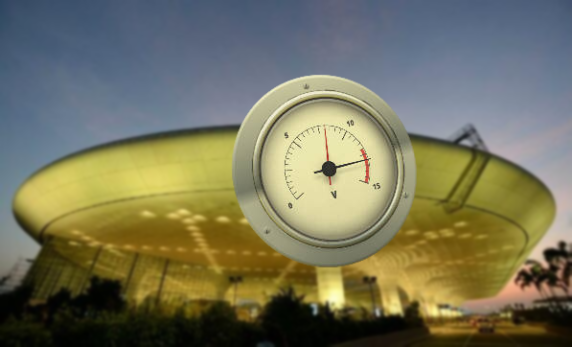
13 V
